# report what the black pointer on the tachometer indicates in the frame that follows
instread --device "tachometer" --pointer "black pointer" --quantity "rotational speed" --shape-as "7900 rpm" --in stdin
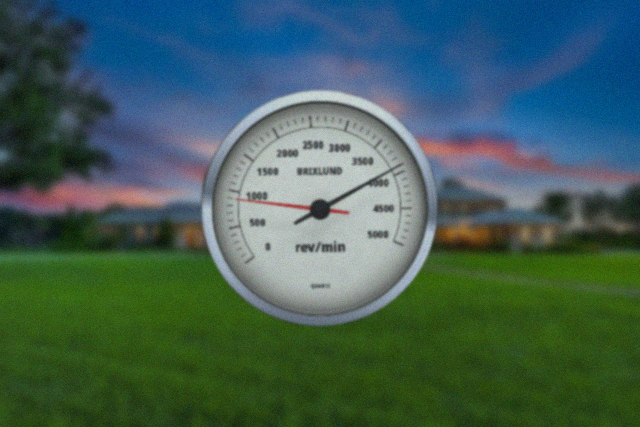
3900 rpm
